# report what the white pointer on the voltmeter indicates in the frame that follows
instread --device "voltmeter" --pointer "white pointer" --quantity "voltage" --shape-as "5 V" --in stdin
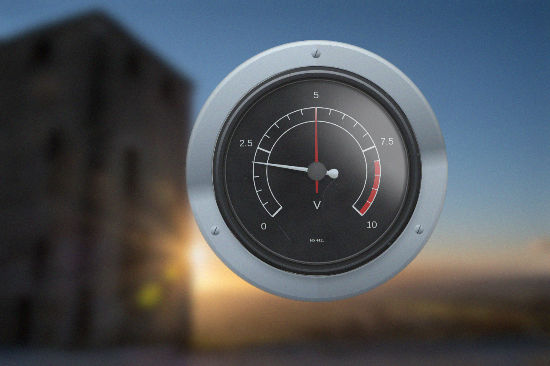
2 V
